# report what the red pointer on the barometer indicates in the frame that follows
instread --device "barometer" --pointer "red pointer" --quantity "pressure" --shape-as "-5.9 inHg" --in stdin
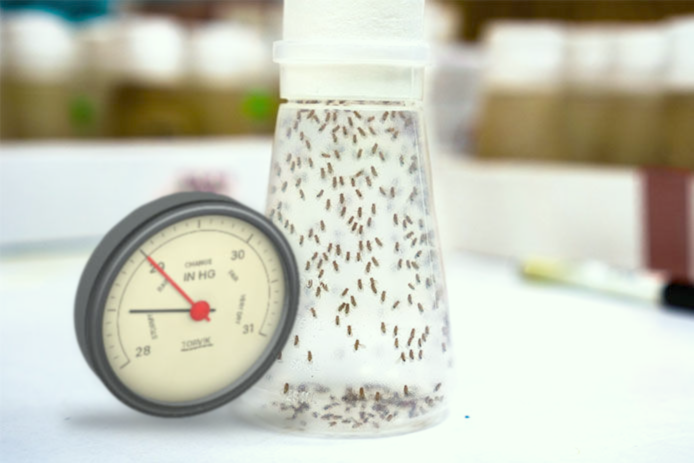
29 inHg
